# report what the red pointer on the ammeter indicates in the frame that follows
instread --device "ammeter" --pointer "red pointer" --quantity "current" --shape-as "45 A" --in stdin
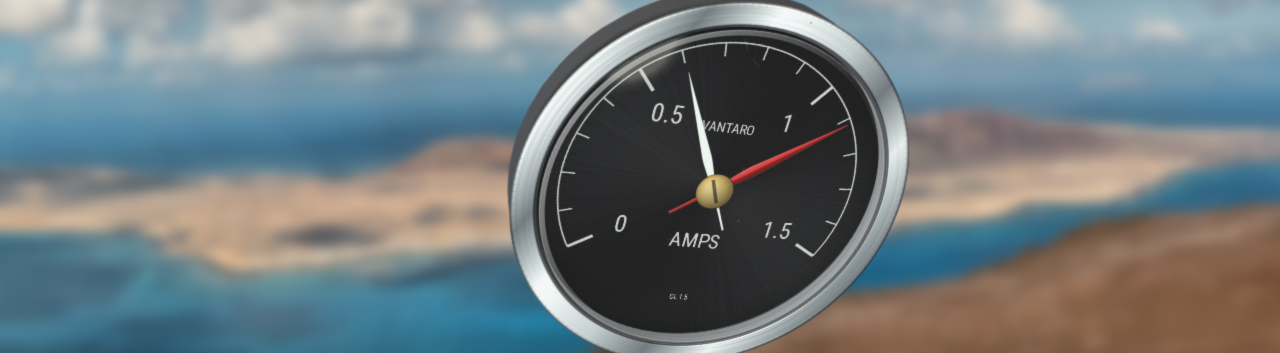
1.1 A
